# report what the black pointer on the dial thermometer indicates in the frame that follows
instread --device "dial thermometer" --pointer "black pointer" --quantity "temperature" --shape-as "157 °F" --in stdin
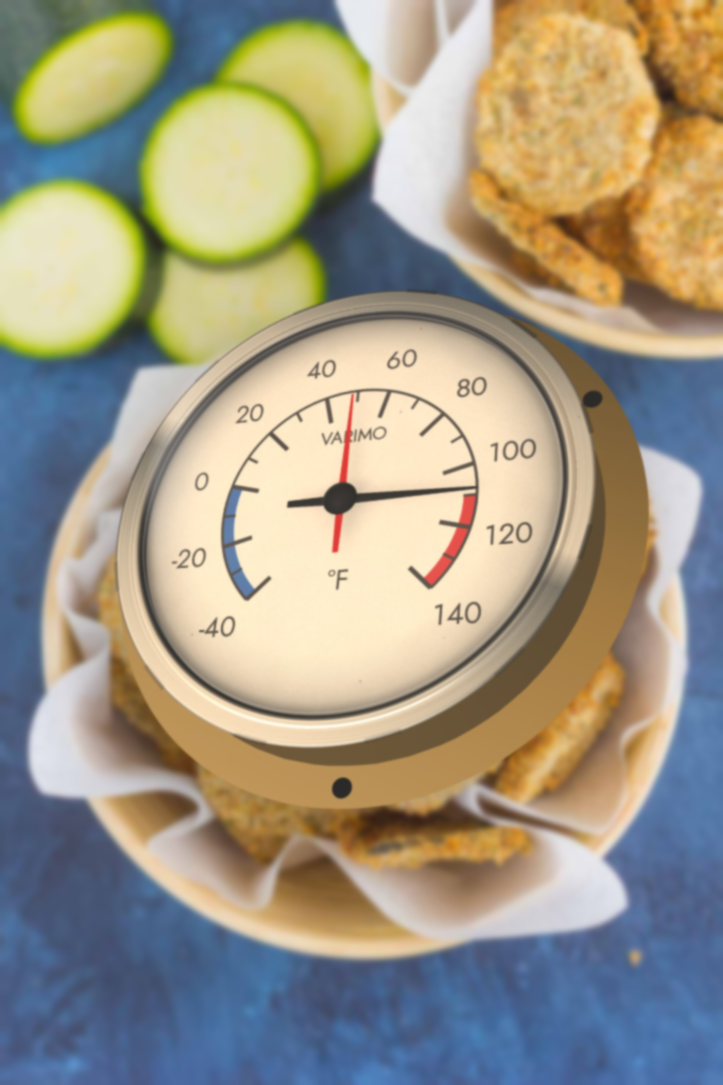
110 °F
